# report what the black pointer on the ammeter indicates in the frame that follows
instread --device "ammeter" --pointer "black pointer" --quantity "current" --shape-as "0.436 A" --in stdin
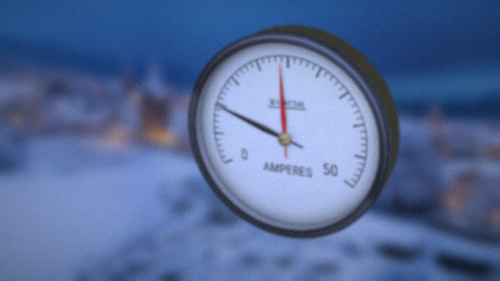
10 A
